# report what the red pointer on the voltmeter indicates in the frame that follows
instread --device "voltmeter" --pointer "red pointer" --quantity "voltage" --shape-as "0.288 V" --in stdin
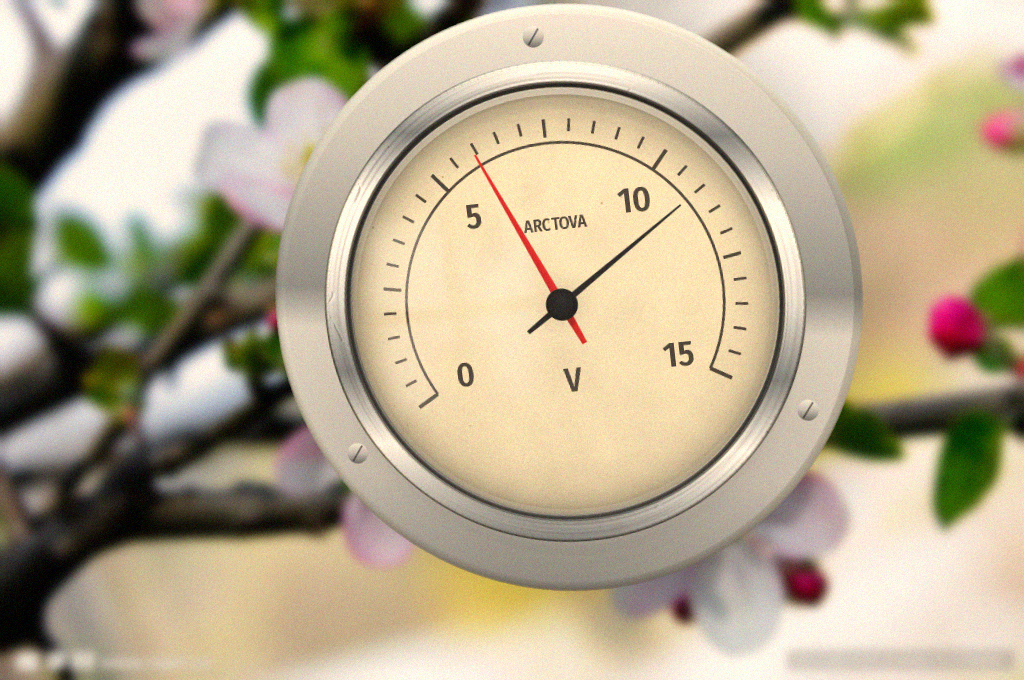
6 V
